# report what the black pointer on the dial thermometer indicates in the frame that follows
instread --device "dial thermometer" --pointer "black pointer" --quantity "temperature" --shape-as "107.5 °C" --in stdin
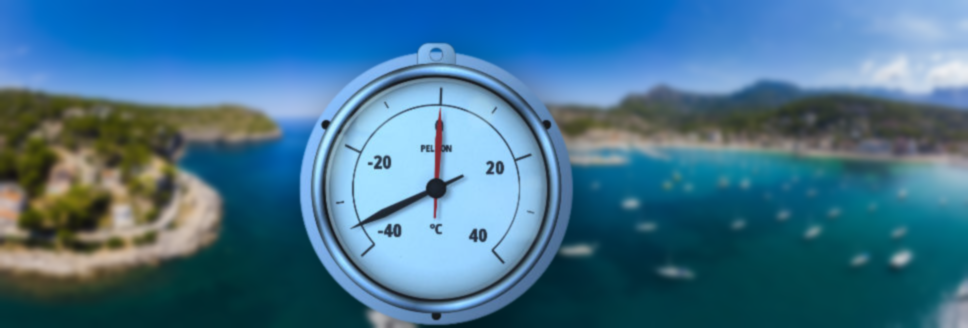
-35 °C
